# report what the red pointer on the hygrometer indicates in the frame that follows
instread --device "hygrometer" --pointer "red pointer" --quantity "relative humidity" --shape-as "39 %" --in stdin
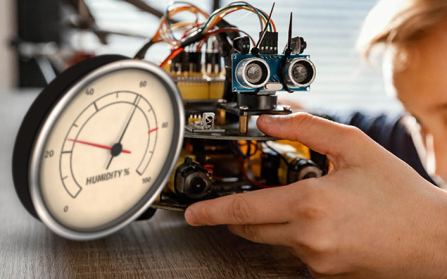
25 %
